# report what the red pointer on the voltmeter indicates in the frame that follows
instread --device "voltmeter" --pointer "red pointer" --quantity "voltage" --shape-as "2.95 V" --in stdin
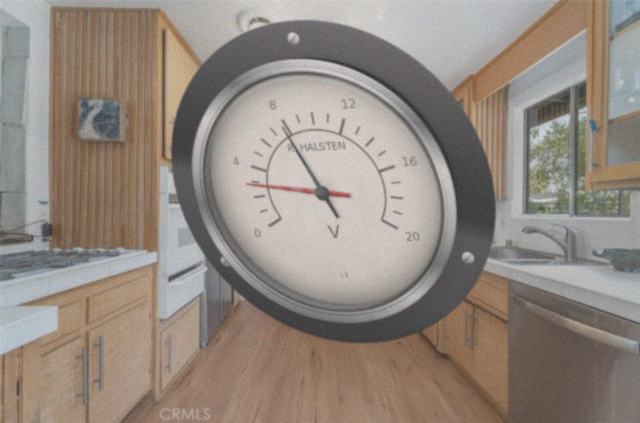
3 V
